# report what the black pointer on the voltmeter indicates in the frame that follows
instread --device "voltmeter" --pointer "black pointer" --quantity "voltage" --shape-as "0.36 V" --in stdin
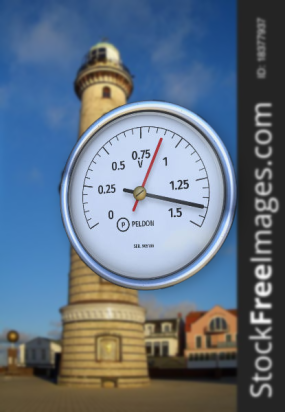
1.4 V
